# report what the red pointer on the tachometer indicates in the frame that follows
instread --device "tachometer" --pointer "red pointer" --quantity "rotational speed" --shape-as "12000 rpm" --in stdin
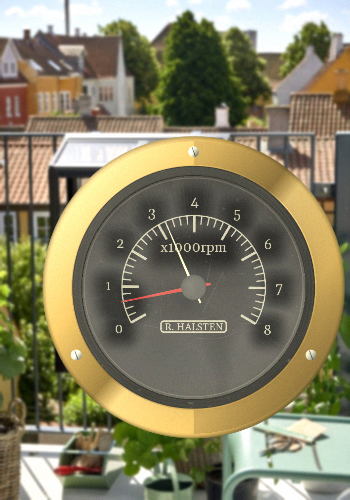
600 rpm
